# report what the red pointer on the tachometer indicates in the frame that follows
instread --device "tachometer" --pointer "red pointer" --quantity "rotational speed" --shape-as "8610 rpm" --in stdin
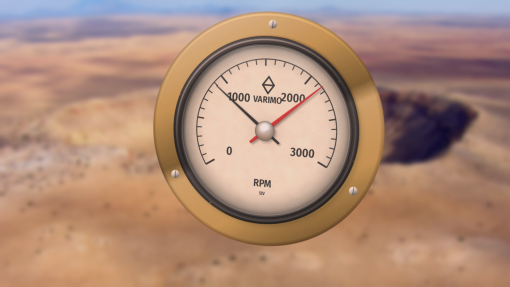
2150 rpm
